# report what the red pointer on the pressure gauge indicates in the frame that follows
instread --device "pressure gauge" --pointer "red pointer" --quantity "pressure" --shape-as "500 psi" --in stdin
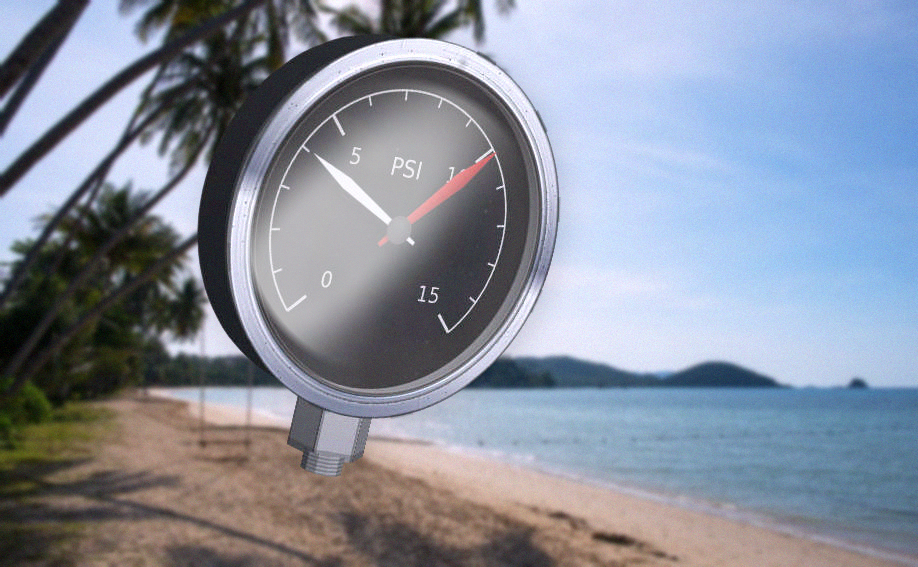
10 psi
